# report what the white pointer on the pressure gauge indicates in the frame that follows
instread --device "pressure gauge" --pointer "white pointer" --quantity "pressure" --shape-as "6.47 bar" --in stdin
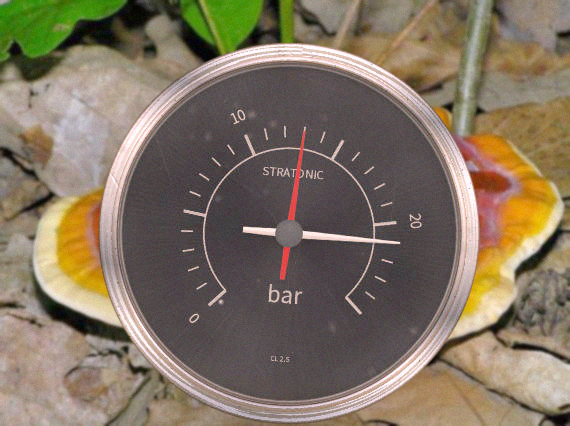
21 bar
